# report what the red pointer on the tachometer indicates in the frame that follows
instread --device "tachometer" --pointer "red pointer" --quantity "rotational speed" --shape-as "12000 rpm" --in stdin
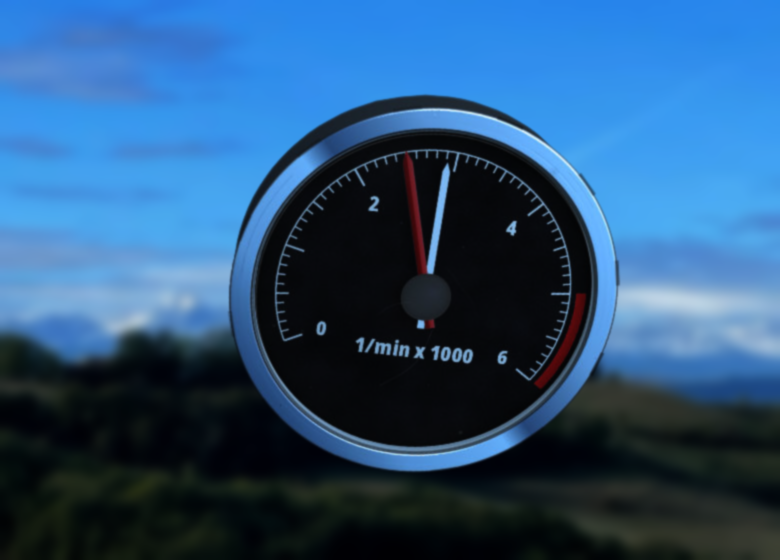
2500 rpm
